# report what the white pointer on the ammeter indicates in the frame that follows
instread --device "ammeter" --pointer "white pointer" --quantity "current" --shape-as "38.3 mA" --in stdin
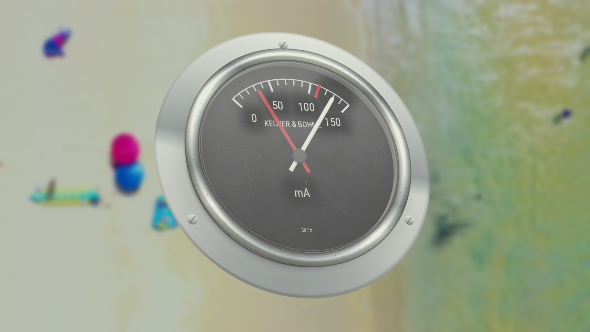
130 mA
